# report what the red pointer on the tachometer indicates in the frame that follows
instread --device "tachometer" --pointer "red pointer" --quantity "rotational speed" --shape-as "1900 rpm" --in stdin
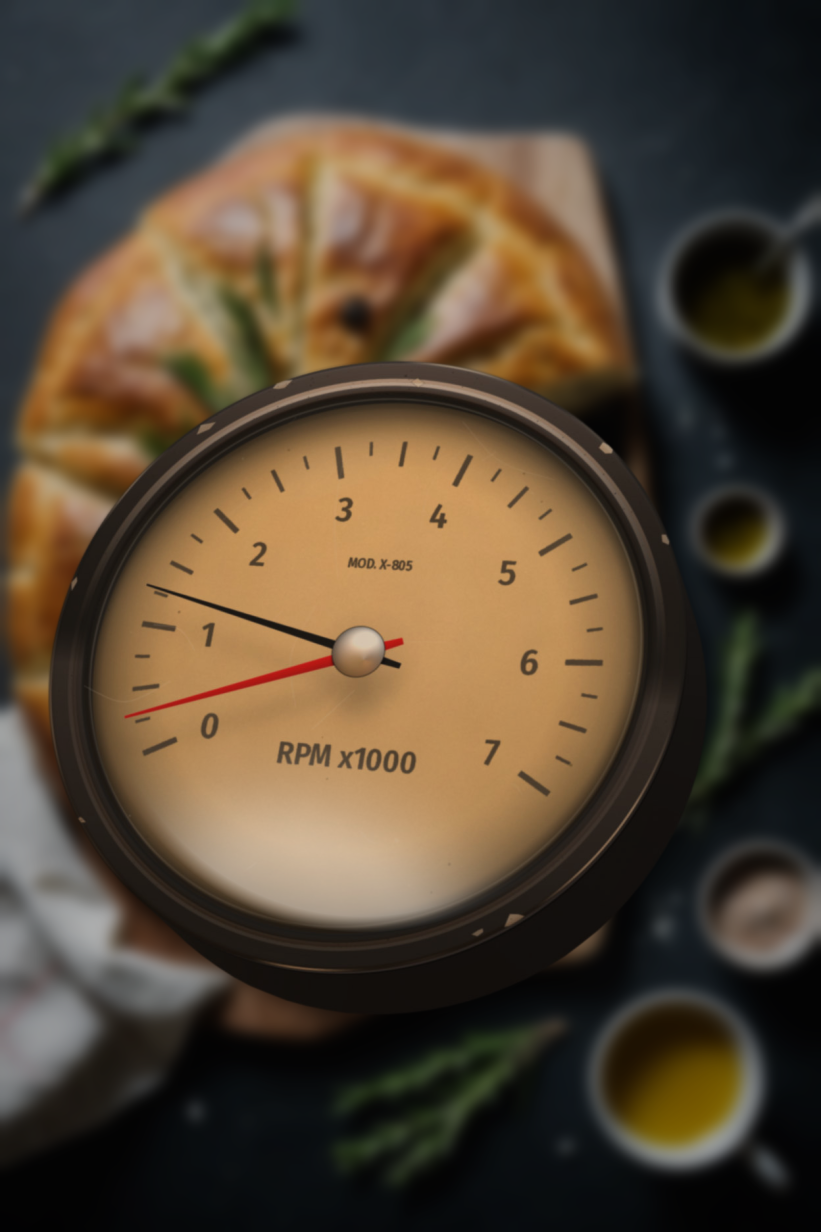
250 rpm
